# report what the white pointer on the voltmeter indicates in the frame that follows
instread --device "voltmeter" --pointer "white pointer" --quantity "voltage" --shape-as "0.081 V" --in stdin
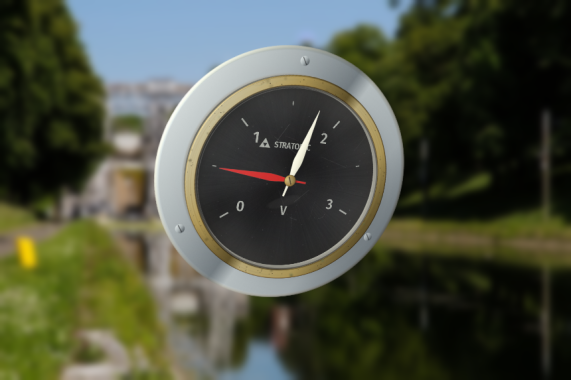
1.75 V
